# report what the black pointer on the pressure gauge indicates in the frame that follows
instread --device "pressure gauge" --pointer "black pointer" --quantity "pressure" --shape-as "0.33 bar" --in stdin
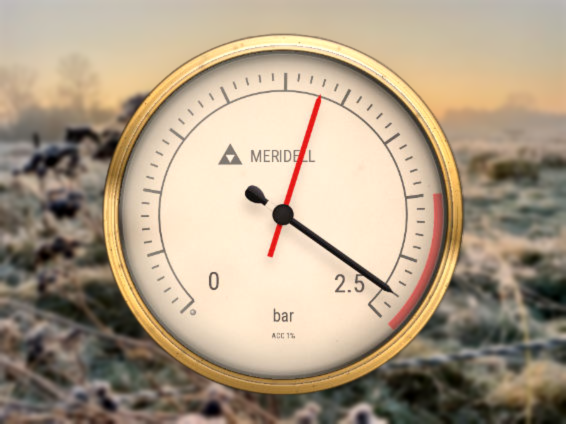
2.4 bar
